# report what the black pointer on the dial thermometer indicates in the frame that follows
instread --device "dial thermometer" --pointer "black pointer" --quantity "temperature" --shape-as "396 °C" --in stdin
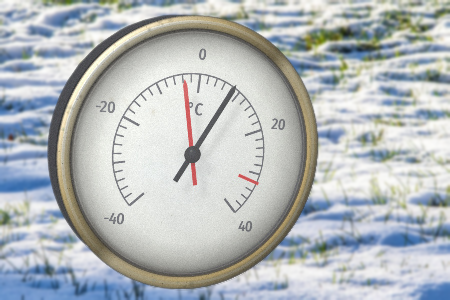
8 °C
